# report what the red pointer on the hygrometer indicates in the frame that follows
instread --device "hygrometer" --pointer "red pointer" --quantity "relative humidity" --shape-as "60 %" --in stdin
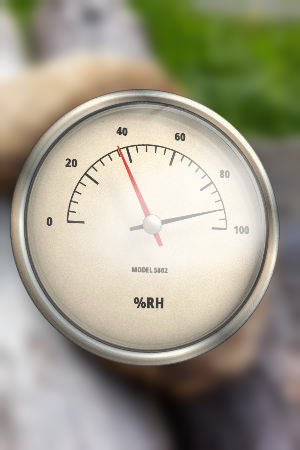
36 %
